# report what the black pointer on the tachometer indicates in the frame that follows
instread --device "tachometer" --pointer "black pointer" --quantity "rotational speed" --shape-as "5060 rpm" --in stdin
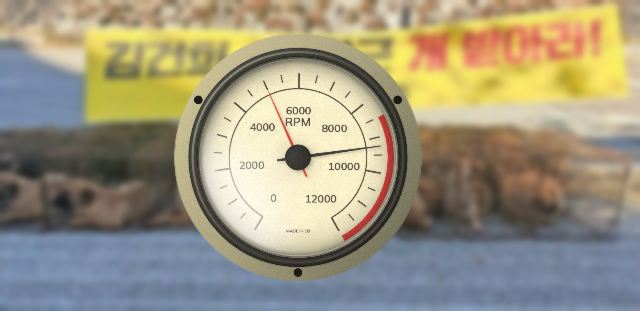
9250 rpm
